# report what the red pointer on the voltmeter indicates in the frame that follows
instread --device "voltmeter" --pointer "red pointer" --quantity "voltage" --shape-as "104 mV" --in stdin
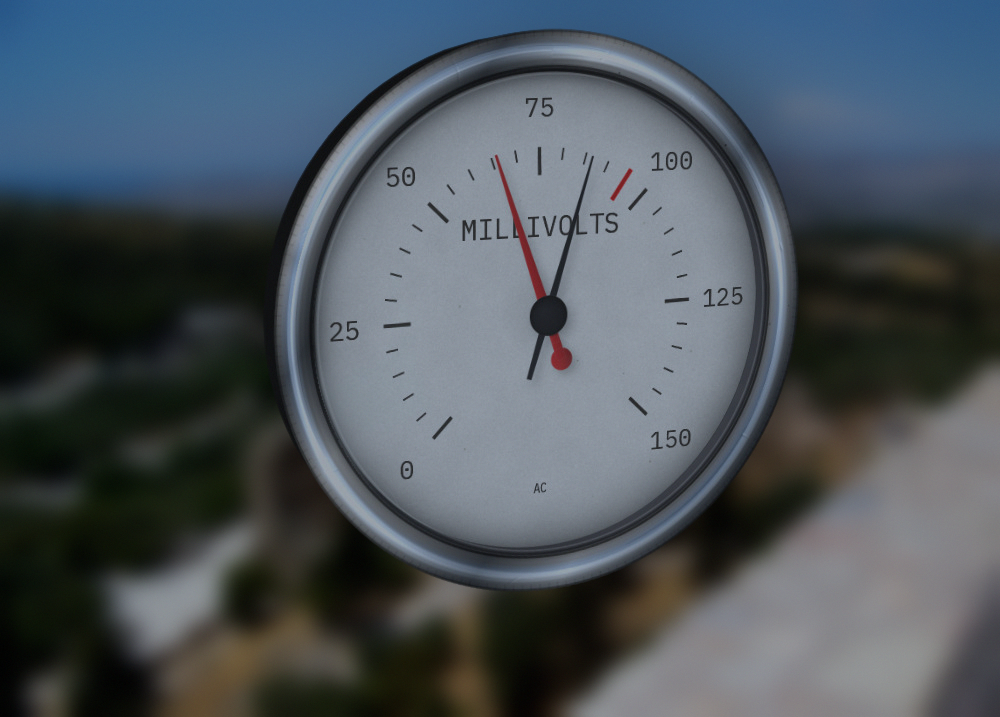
65 mV
